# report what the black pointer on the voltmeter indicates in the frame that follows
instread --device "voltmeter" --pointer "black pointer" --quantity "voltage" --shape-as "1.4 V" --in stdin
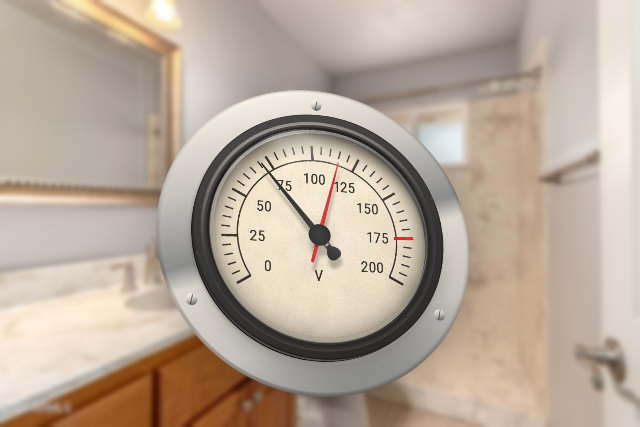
70 V
